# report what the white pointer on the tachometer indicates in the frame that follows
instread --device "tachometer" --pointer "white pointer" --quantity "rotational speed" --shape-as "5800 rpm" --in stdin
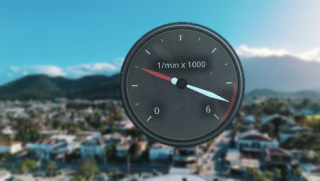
5500 rpm
